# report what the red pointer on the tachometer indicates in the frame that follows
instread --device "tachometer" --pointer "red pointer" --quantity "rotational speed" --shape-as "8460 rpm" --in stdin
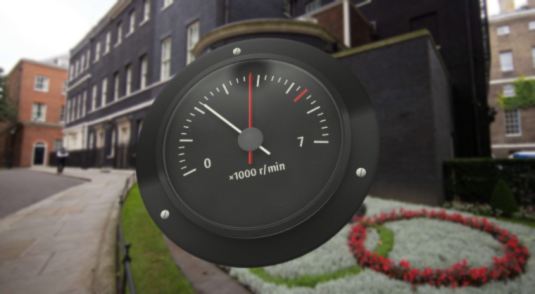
3800 rpm
